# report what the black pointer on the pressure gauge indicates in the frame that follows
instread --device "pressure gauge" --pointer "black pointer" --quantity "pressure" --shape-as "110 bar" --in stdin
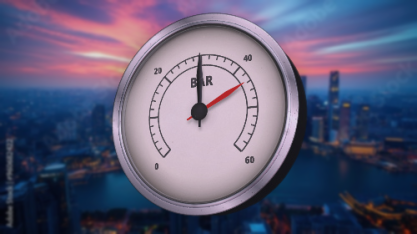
30 bar
